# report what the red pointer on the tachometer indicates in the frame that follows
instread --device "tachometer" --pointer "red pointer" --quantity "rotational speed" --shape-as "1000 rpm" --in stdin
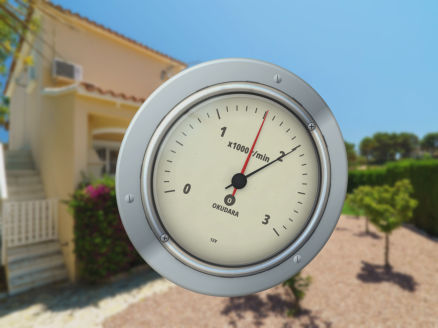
1500 rpm
